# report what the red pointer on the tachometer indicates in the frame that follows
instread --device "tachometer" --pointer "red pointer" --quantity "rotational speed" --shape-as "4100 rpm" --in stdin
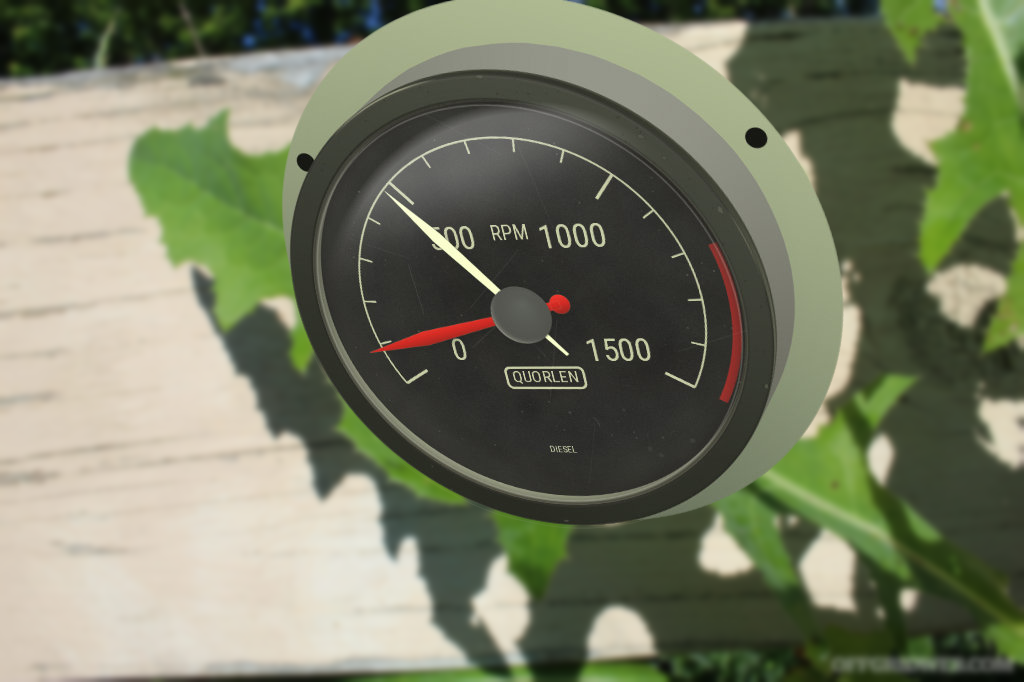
100 rpm
